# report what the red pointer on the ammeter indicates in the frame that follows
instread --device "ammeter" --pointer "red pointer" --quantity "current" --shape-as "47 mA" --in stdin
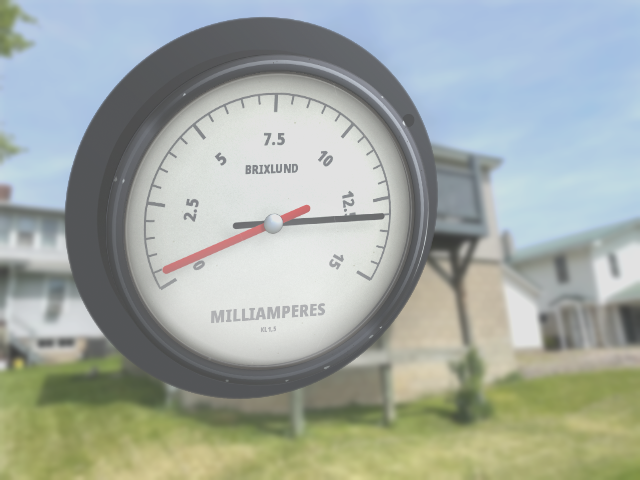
0.5 mA
